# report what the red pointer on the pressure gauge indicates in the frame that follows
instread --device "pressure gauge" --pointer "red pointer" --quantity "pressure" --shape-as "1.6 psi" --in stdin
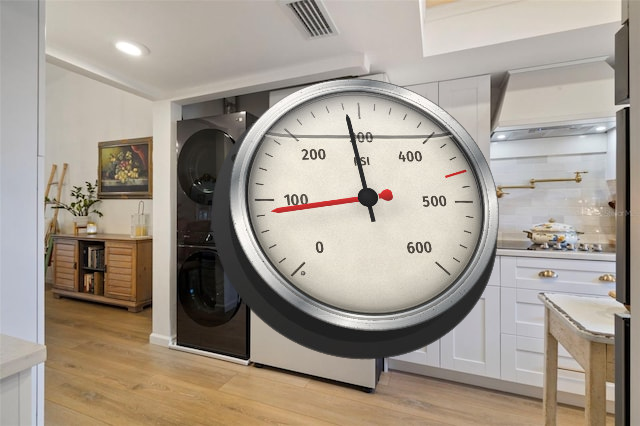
80 psi
